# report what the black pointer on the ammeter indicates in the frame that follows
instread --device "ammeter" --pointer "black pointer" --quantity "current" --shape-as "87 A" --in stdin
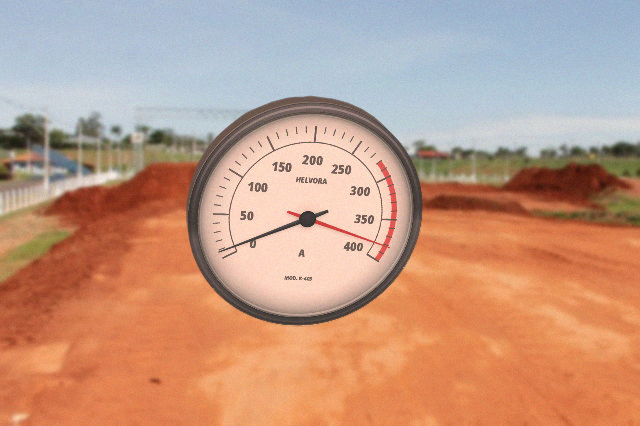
10 A
